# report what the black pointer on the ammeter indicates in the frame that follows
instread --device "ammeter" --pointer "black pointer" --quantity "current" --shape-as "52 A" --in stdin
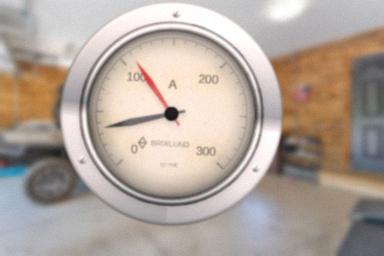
35 A
